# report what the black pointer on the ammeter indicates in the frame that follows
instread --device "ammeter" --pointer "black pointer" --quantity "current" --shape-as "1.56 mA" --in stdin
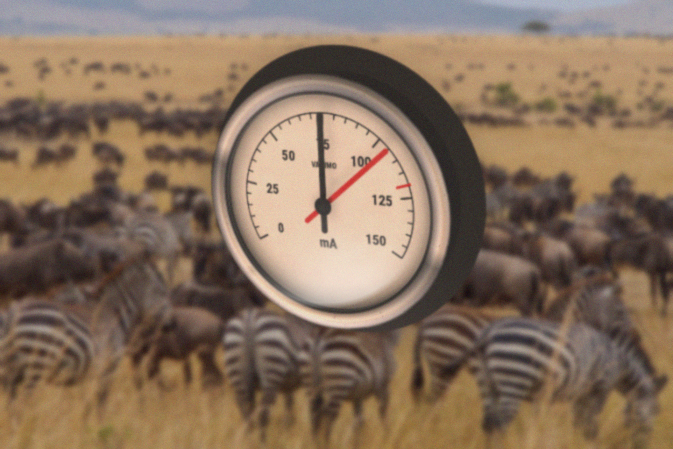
75 mA
